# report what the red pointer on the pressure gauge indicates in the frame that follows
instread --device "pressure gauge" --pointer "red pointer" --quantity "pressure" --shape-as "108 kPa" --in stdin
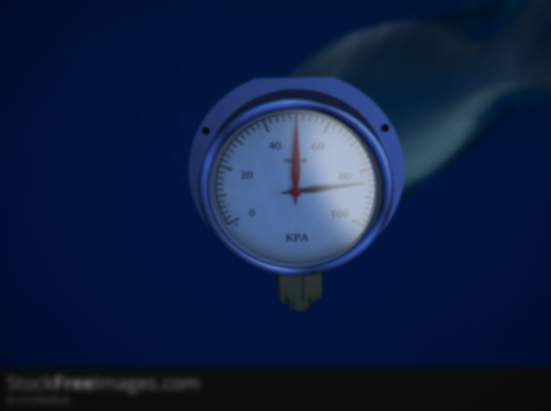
50 kPa
